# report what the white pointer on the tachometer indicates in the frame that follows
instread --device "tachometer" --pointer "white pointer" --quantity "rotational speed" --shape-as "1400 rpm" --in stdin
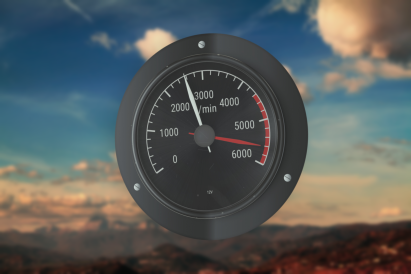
2600 rpm
